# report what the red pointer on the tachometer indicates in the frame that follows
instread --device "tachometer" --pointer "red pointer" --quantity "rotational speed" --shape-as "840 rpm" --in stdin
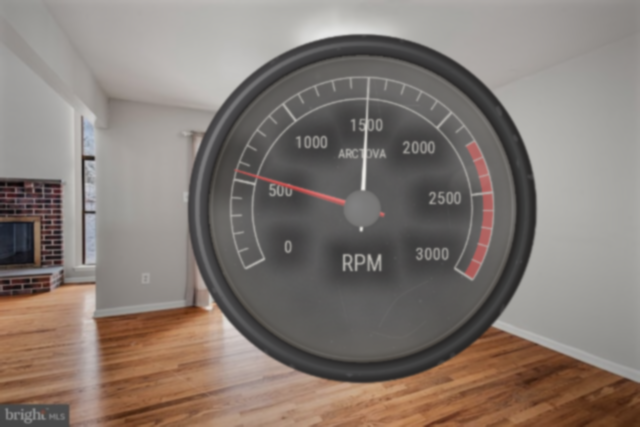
550 rpm
